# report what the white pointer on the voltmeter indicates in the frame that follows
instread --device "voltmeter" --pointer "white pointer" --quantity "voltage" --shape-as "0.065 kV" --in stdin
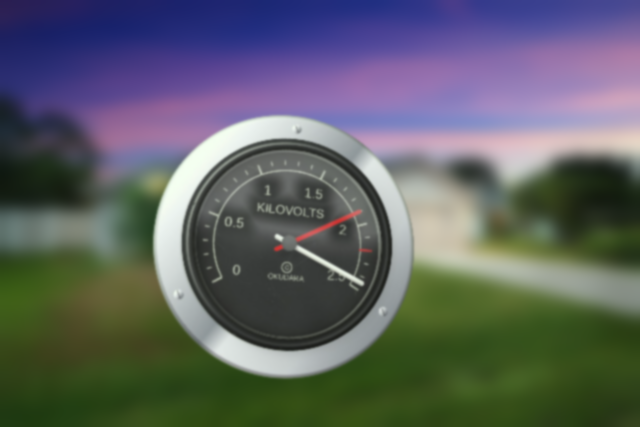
2.45 kV
